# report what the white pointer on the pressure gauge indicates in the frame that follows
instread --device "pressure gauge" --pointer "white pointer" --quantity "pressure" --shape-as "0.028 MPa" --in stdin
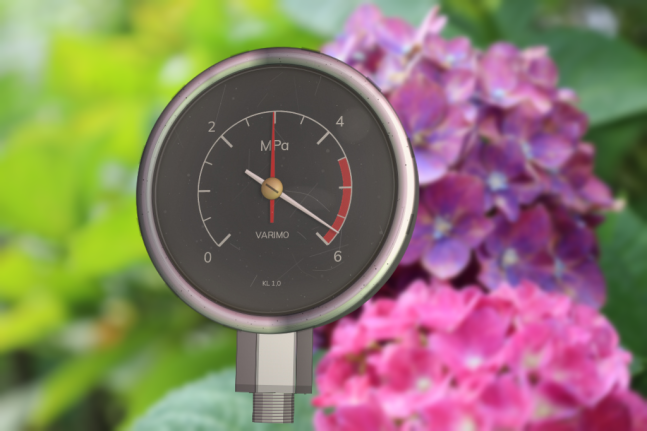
5.75 MPa
